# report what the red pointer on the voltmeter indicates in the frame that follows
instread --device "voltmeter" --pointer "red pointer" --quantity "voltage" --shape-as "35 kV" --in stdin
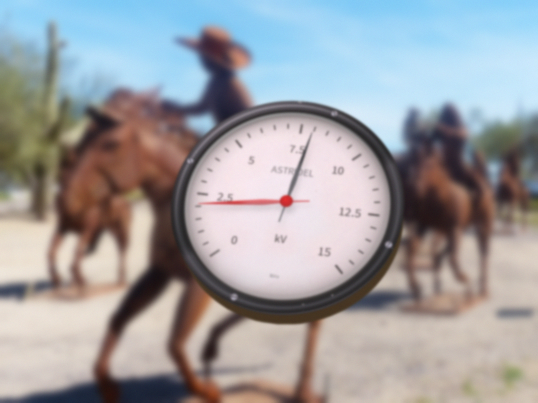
2 kV
